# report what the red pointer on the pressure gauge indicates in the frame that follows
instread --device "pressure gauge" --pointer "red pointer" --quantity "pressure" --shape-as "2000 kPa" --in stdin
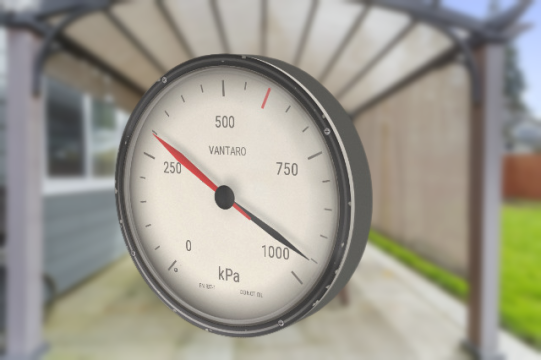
300 kPa
